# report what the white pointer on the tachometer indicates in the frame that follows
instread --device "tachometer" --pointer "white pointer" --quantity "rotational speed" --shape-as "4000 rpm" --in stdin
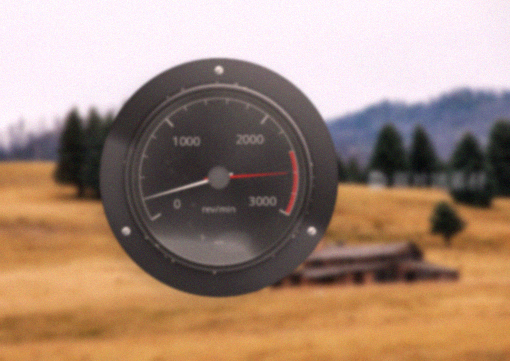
200 rpm
